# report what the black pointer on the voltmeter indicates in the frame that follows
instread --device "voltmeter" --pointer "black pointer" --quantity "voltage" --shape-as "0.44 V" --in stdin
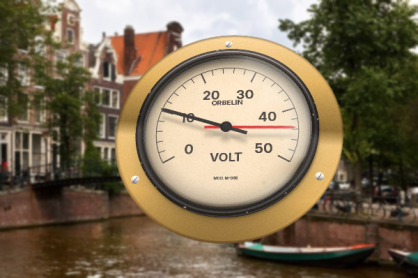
10 V
